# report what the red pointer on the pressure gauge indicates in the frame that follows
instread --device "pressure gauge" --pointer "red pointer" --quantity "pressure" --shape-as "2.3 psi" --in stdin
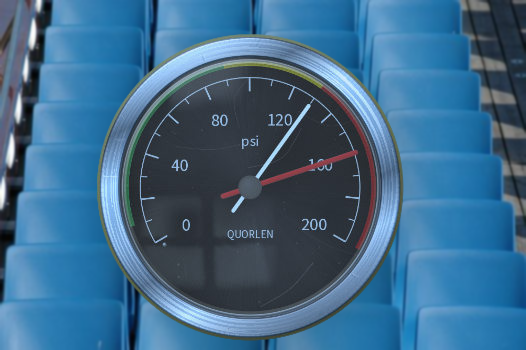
160 psi
